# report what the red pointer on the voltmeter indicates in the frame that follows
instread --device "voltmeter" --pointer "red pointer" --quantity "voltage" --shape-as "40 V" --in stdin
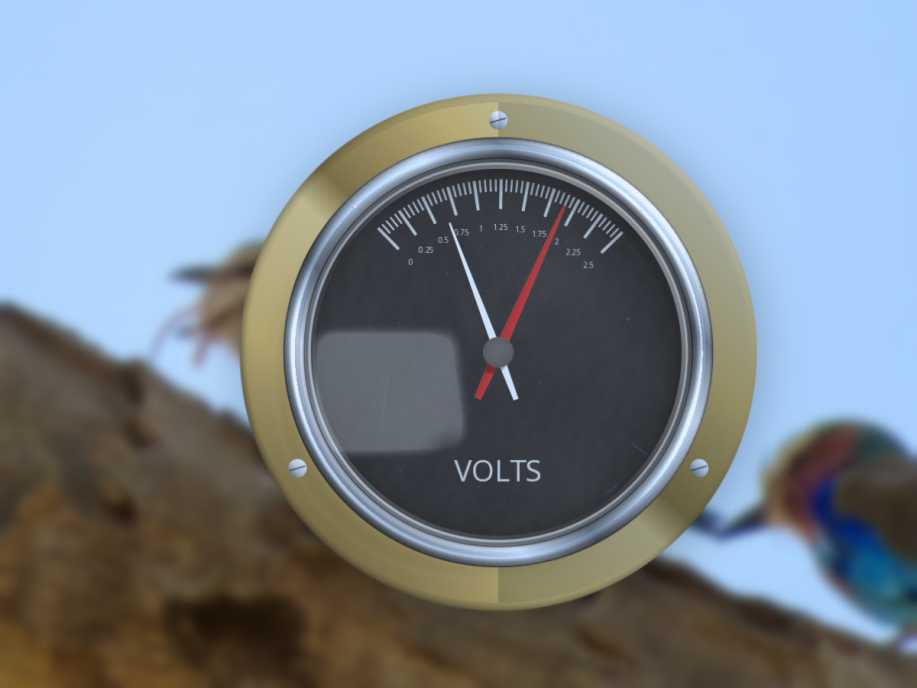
1.9 V
